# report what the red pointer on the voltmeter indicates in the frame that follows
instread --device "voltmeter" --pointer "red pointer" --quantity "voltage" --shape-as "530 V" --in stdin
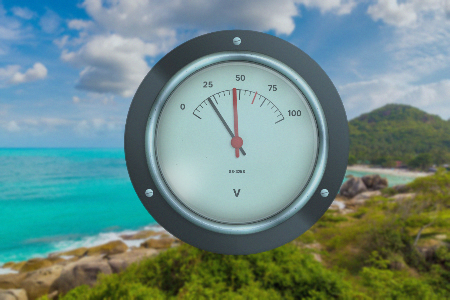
45 V
